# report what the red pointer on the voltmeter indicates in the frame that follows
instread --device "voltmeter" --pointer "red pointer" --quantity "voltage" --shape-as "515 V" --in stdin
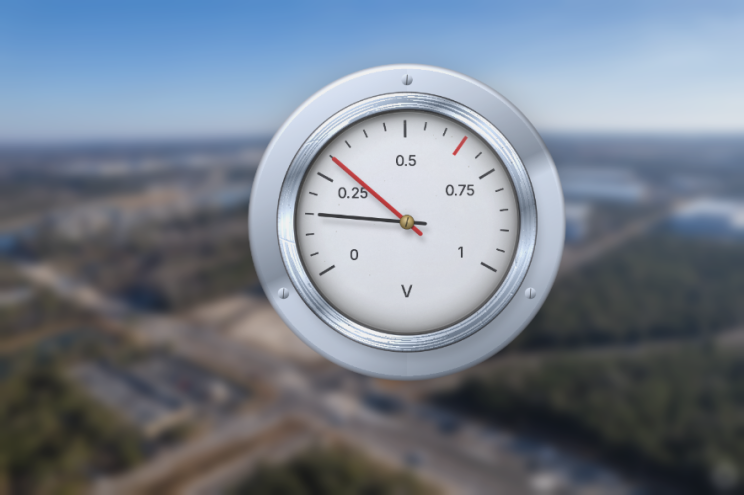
0.3 V
